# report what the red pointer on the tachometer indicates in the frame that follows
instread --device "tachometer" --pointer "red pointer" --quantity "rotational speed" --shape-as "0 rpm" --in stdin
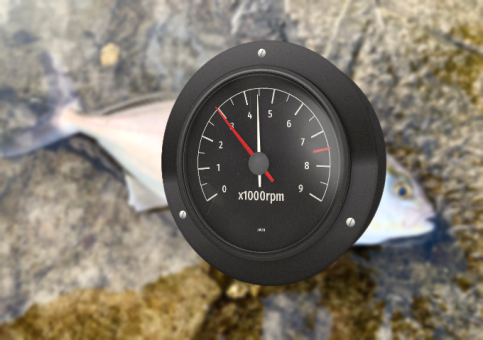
3000 rpm
